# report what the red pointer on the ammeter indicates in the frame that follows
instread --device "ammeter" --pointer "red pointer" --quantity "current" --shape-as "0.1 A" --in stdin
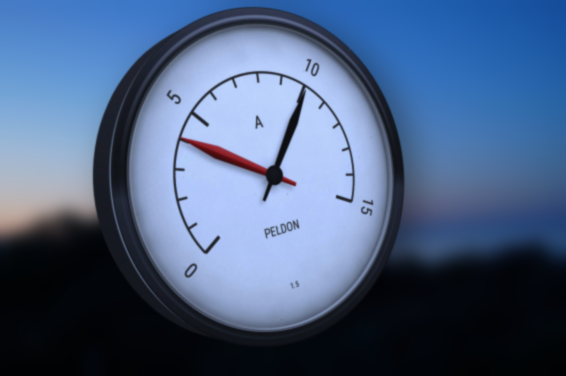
4 A
